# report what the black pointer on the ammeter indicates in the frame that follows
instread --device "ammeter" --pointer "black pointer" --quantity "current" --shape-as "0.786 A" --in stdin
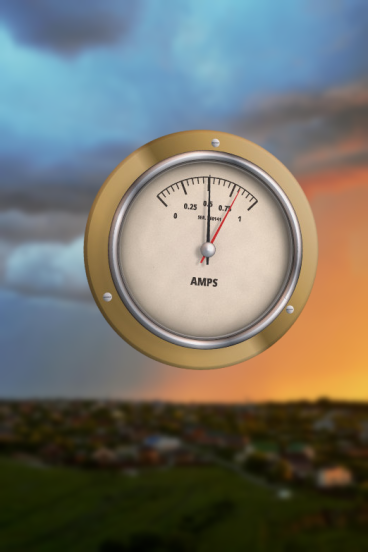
0.5 A
